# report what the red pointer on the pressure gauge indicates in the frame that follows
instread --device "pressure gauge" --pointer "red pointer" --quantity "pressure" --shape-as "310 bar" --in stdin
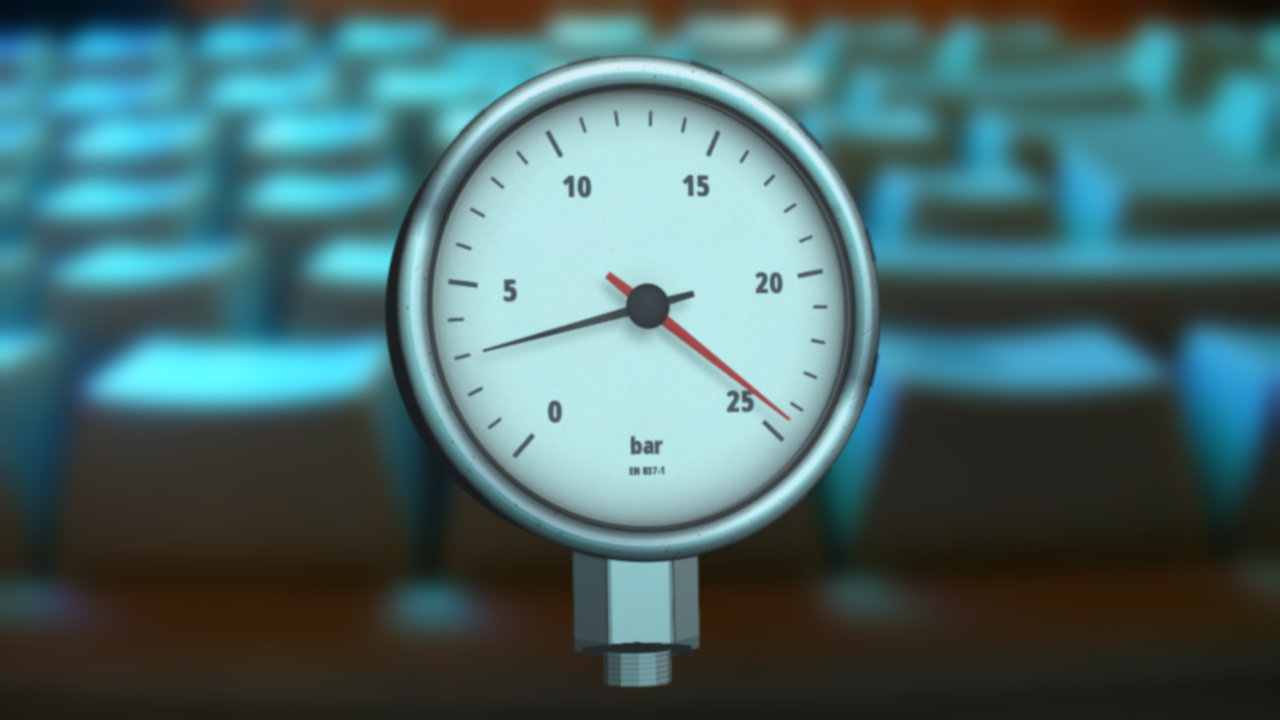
24.5 bar
